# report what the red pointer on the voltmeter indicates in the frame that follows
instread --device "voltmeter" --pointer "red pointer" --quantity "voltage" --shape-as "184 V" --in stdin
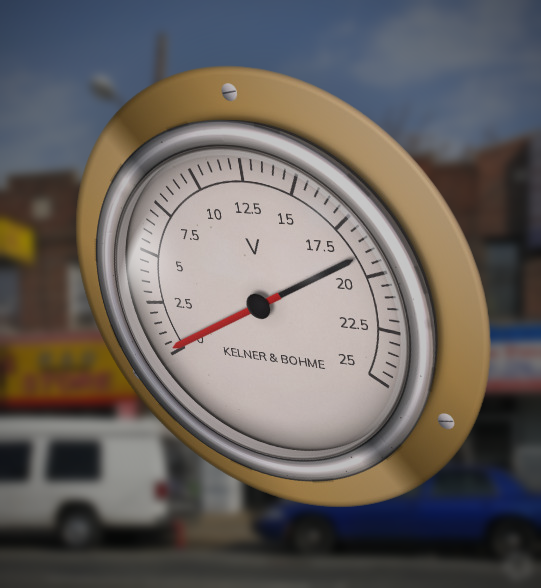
0.25 V
